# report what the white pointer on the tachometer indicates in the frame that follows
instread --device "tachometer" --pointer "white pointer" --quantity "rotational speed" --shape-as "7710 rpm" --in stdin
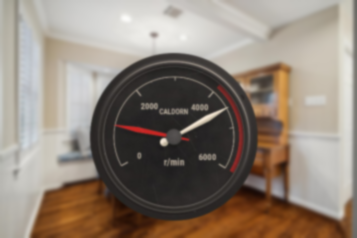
4500 rpm
